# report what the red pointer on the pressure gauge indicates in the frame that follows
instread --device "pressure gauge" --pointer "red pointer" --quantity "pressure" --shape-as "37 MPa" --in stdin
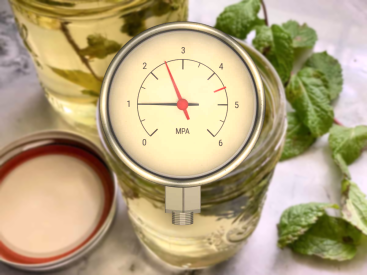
2.5 MPa
